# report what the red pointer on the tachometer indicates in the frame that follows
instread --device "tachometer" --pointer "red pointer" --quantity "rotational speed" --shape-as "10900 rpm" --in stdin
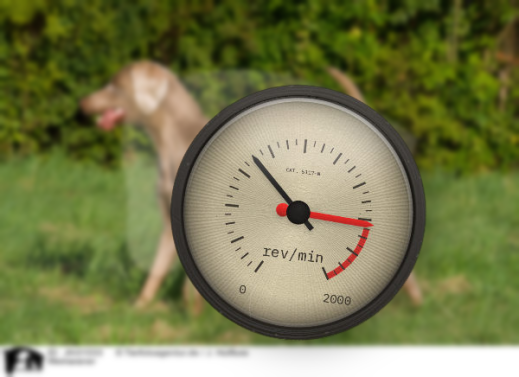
1625 rpm
